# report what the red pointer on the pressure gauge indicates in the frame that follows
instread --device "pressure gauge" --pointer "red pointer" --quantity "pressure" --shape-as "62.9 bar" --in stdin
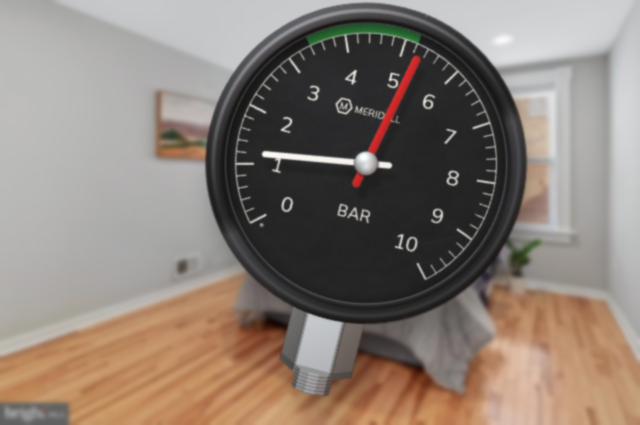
5.3 bar
